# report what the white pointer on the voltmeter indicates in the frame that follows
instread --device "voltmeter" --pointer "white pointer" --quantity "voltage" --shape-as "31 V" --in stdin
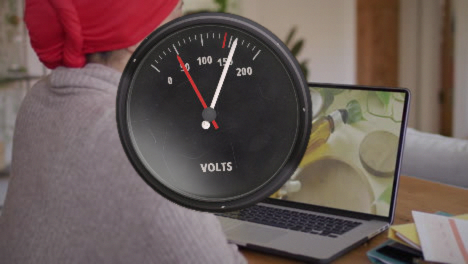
160 V
